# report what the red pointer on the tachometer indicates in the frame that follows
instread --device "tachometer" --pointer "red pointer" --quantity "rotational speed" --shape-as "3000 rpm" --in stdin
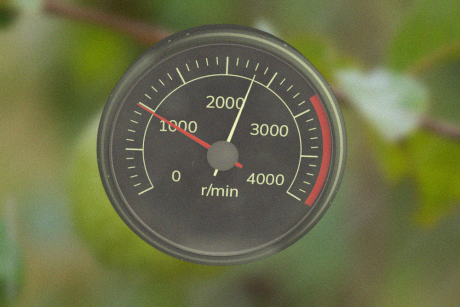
1000 rpm
